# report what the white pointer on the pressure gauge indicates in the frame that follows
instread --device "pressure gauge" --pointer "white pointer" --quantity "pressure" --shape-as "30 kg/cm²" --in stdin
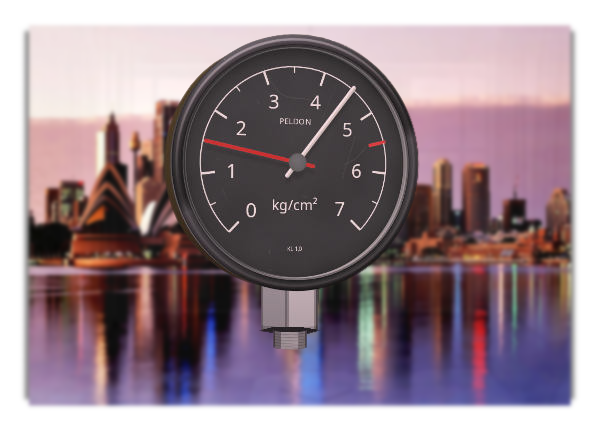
4.5 kg/cm²
